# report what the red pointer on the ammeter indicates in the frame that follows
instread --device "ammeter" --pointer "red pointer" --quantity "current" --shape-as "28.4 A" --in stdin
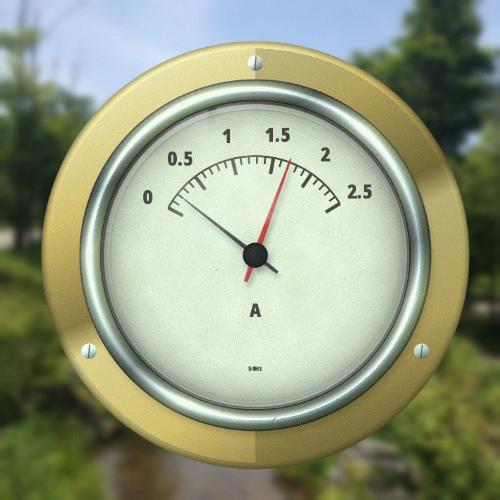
1.7 A
